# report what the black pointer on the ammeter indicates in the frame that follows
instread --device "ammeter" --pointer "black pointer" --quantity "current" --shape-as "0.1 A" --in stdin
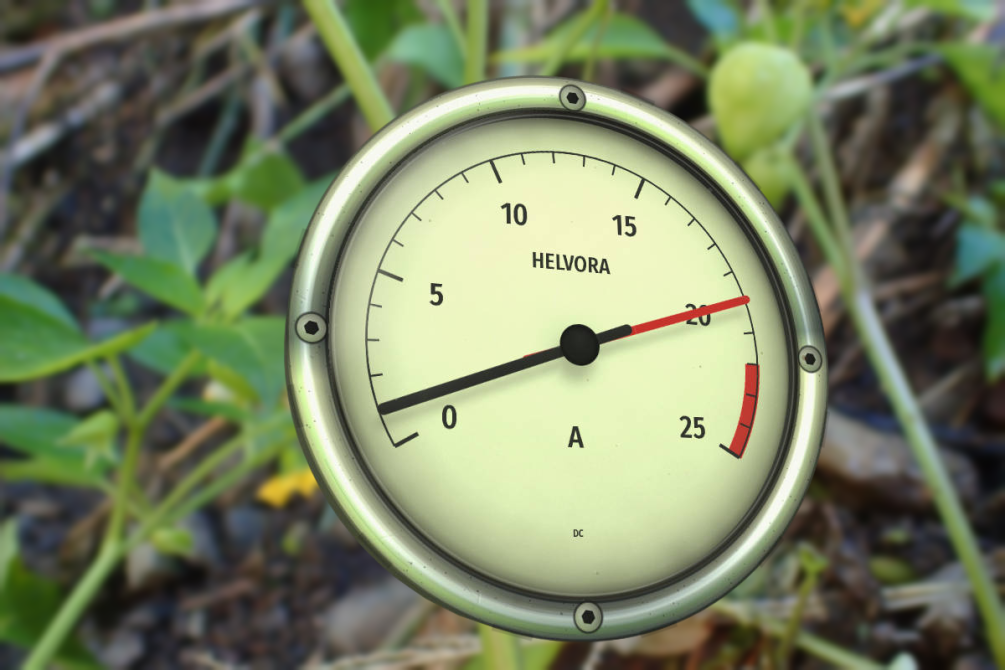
1 A
